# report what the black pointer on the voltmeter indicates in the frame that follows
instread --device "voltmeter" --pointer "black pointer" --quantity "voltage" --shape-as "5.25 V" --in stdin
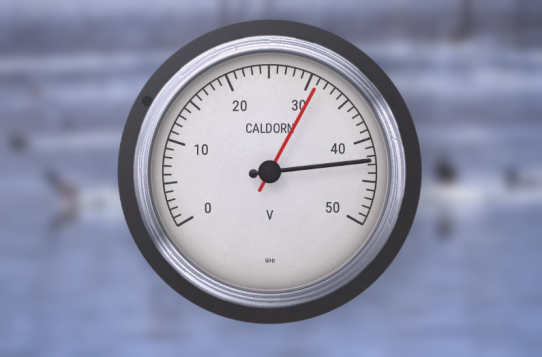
42.5 V
